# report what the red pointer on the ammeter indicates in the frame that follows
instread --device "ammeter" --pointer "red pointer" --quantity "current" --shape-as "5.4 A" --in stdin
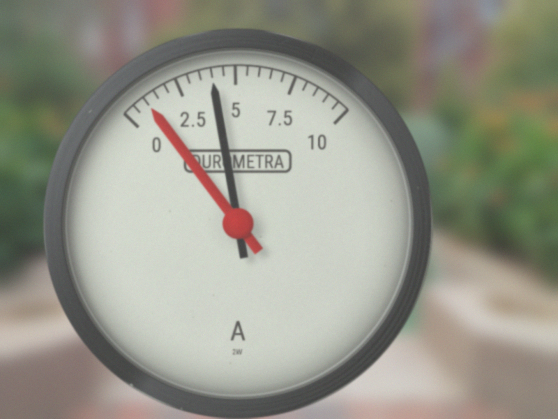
1 A
